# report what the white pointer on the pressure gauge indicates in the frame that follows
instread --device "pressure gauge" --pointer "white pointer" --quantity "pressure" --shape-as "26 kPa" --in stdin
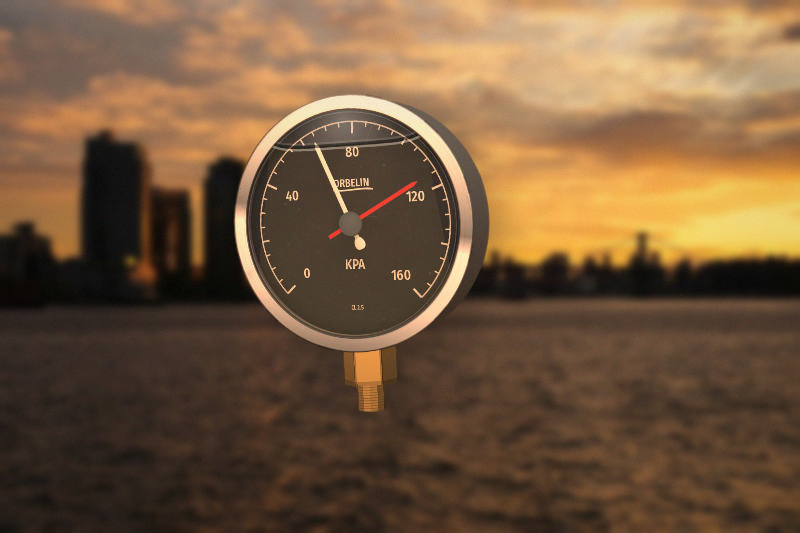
65 kPa
